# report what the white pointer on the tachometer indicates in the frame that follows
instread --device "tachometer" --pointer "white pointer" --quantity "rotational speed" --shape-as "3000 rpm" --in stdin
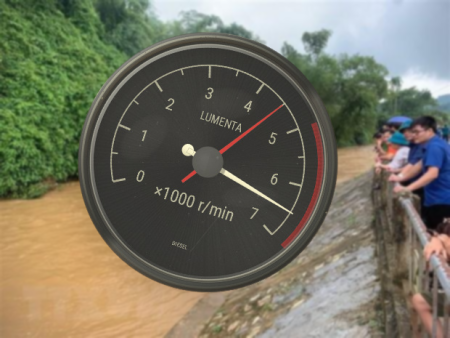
6500 rpm
